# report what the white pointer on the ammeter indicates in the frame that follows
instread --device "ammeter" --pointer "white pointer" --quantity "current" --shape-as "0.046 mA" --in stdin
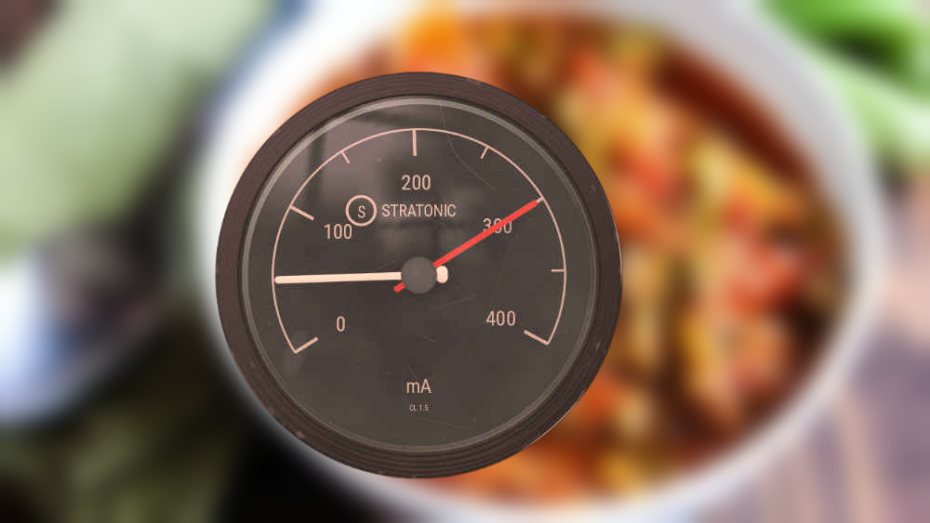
50 mA
